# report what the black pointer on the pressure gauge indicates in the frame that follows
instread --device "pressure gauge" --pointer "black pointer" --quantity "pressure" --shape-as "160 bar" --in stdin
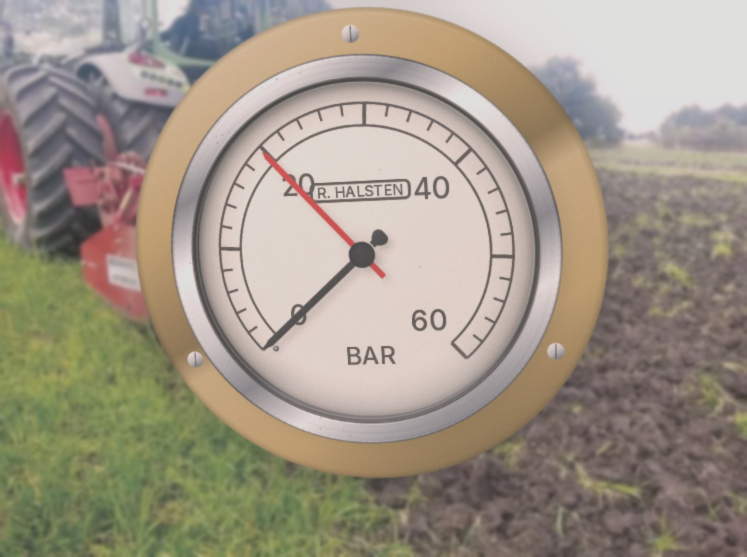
0 bar
